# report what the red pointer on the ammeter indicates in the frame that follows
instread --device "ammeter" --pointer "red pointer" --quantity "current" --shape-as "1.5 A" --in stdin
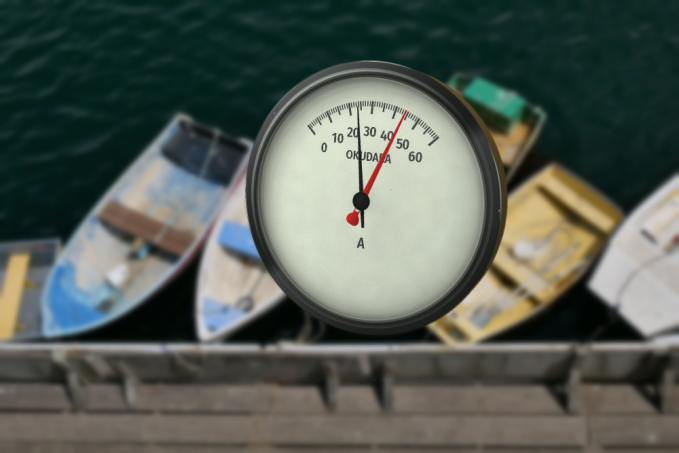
45 A
